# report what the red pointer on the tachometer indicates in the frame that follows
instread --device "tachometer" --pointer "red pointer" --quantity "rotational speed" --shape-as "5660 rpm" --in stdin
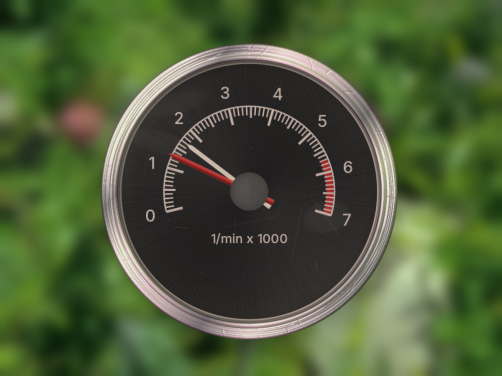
1300 rpm
